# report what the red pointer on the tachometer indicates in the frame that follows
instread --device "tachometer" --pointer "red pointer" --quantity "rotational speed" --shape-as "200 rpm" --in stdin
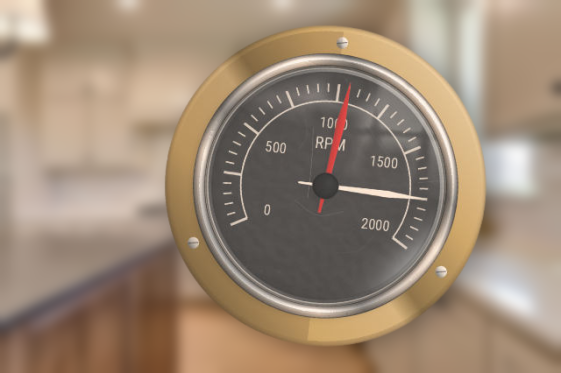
1050 rpm
